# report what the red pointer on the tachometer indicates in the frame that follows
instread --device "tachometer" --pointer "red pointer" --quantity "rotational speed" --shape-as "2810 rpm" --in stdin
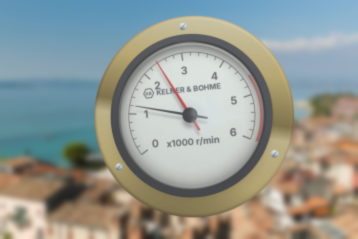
2400 rpm
